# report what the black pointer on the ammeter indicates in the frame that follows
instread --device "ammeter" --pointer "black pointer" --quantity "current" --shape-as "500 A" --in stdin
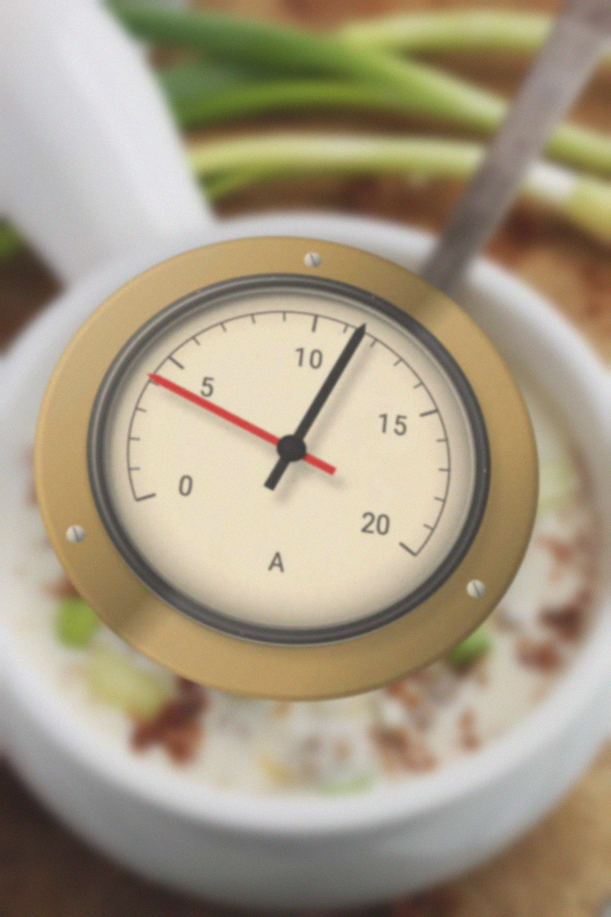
11.5 A
